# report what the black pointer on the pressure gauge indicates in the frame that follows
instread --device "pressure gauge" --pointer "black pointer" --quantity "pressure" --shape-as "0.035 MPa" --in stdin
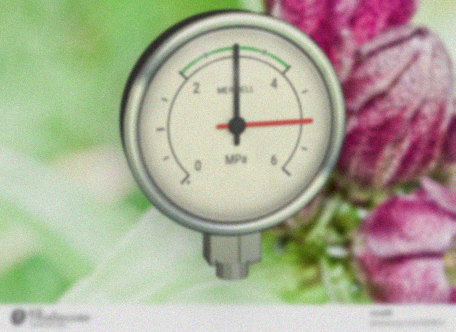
3 MPa
